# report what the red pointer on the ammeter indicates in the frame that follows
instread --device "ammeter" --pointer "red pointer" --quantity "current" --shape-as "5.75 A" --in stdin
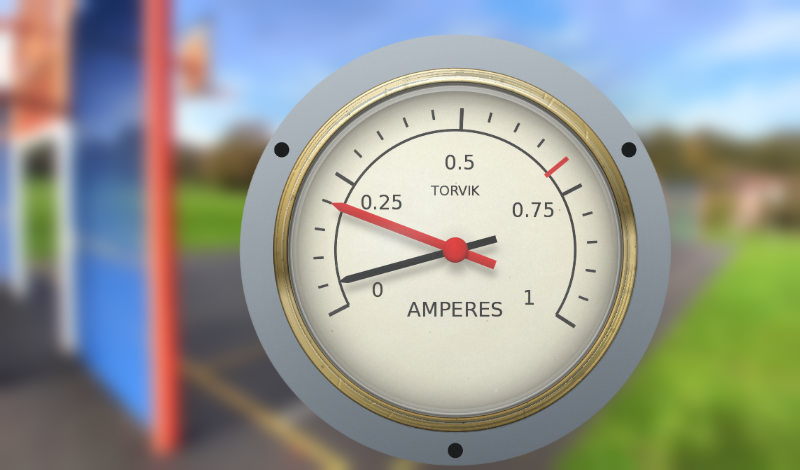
0.2 A
